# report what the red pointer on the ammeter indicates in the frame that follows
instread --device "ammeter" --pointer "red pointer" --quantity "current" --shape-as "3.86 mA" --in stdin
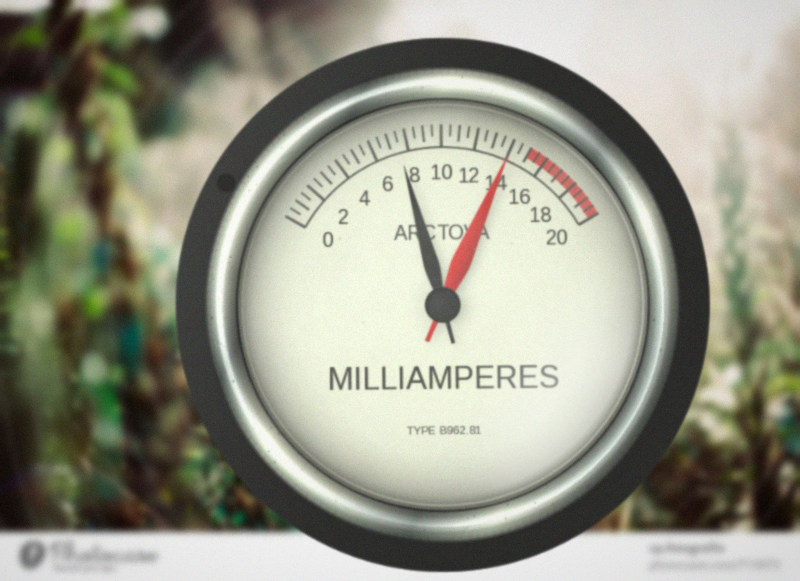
14 mA
